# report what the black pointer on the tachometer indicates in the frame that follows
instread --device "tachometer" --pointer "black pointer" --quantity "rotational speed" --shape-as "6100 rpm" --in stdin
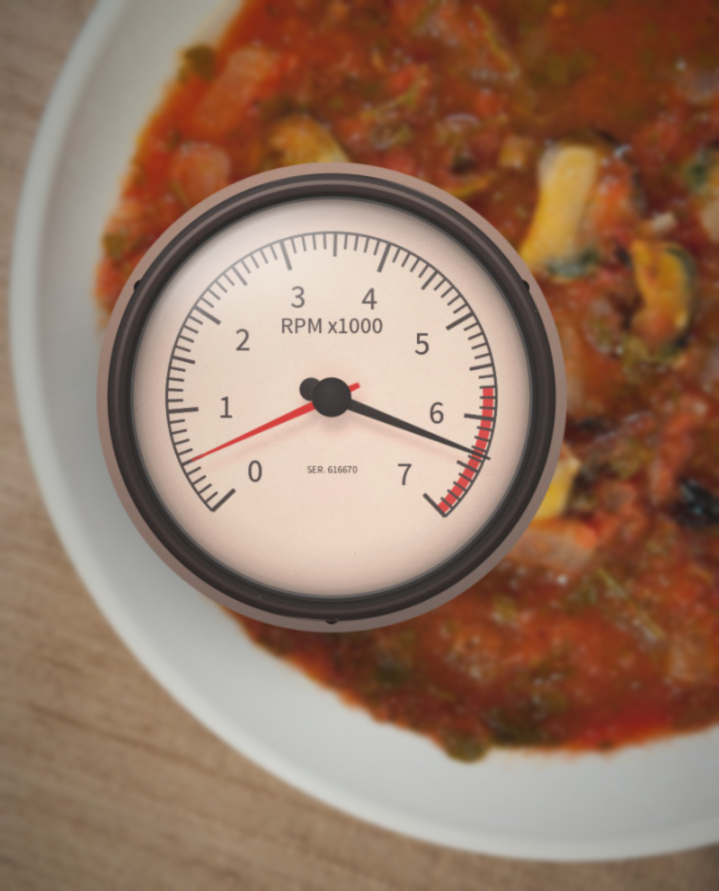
6350 rpm
